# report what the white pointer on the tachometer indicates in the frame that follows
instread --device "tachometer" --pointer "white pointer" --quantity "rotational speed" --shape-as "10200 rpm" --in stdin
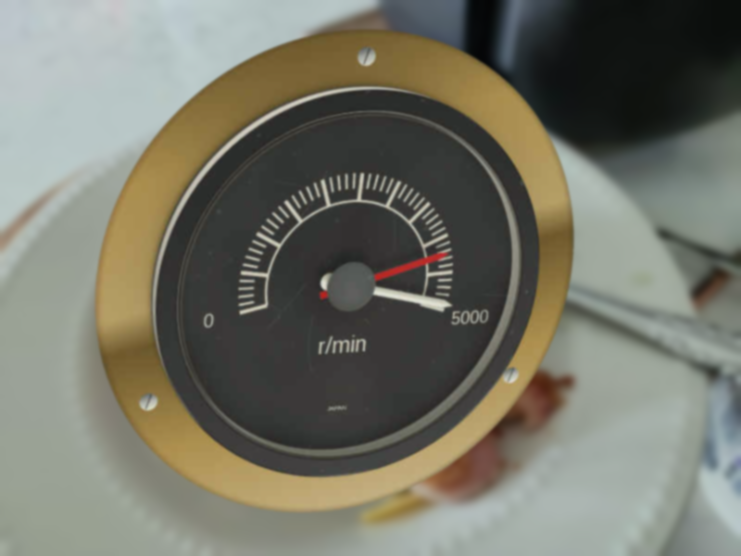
4900 rpm
